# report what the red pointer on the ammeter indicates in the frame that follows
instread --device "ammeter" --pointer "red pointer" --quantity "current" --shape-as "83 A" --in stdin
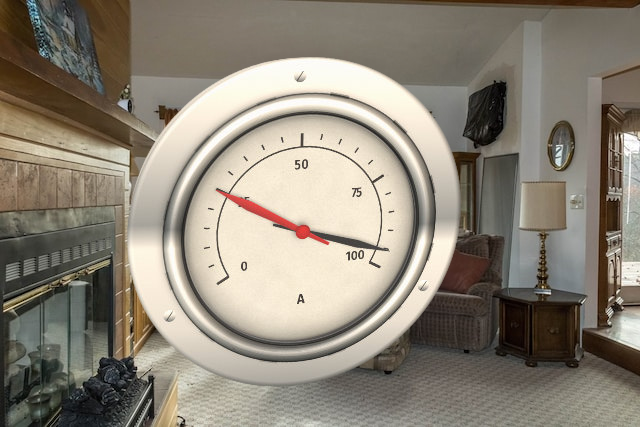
25 A
